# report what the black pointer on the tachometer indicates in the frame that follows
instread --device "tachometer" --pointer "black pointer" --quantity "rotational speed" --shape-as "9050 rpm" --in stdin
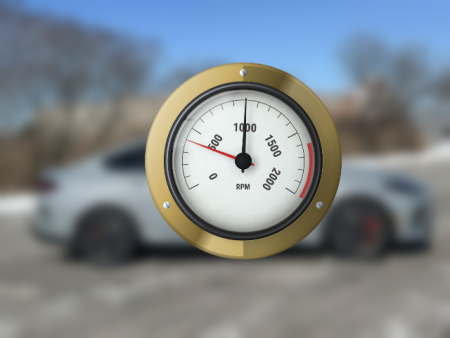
1000 rpm
